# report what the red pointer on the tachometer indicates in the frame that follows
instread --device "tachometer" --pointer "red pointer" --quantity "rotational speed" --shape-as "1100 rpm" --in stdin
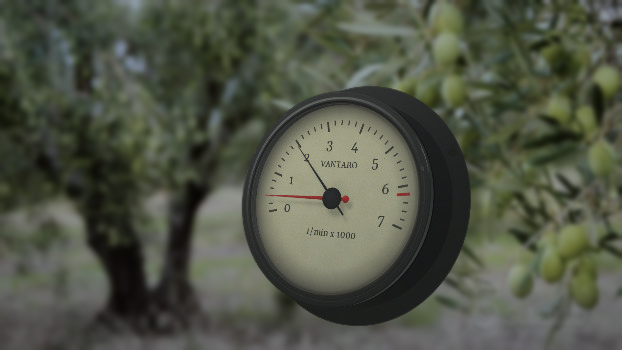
400 rpm
